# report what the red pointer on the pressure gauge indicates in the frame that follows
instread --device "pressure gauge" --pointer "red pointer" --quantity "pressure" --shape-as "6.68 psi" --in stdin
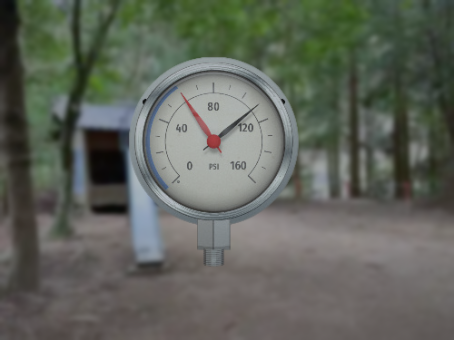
60 psi
